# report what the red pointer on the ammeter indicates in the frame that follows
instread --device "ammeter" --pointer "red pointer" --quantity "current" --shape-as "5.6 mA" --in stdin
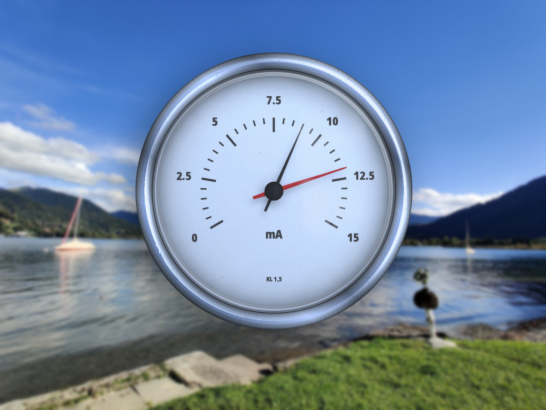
12 mA
